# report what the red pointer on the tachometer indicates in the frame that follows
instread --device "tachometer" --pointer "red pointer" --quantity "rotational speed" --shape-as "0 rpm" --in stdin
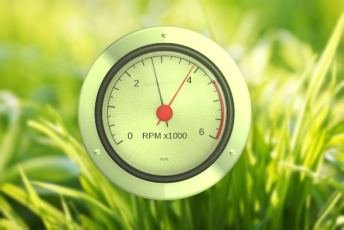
3875 rpm
